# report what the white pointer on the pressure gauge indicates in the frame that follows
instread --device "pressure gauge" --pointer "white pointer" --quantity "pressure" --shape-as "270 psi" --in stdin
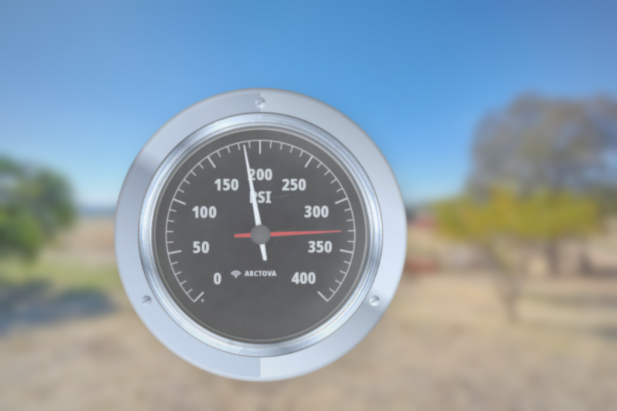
185 psi
